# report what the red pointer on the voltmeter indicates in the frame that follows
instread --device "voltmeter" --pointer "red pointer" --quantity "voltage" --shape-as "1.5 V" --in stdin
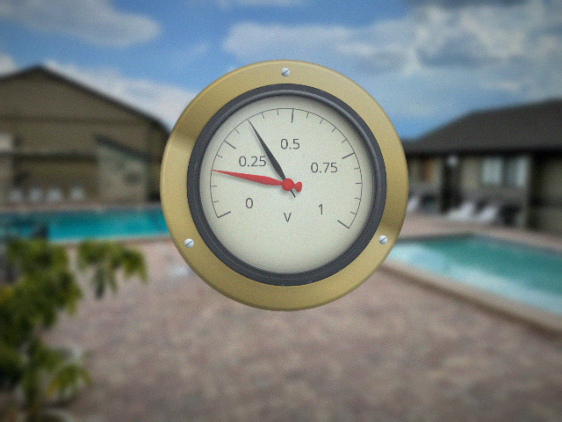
0.15 V
